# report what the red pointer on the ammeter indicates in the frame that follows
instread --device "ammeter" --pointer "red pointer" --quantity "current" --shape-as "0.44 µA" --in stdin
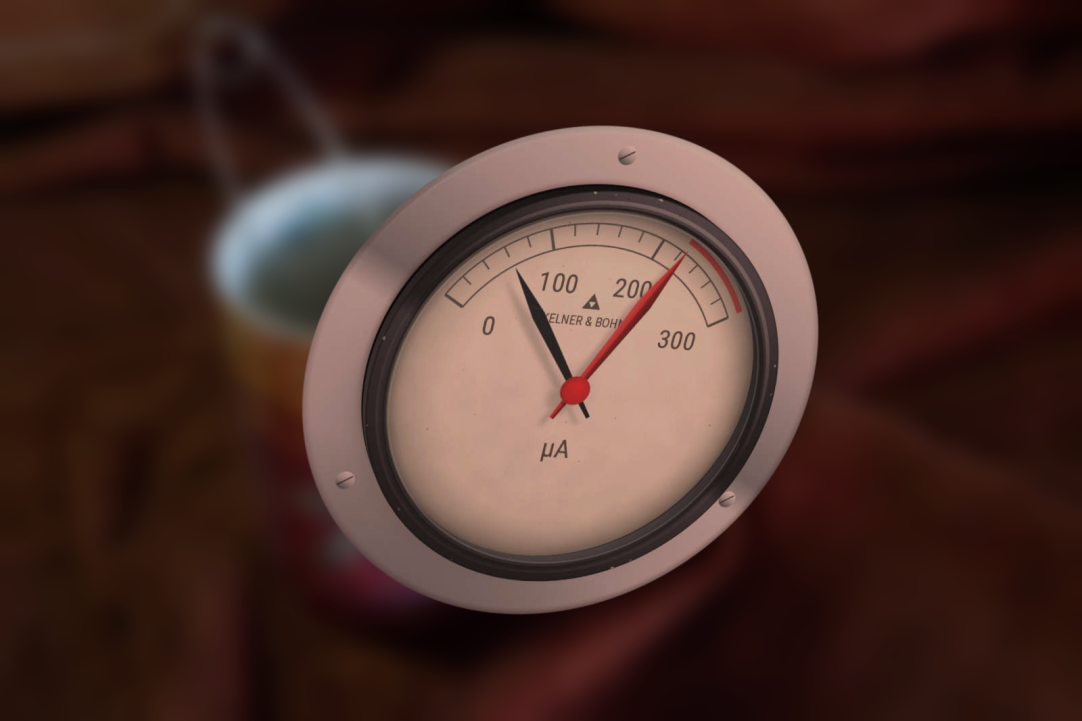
220 µA
